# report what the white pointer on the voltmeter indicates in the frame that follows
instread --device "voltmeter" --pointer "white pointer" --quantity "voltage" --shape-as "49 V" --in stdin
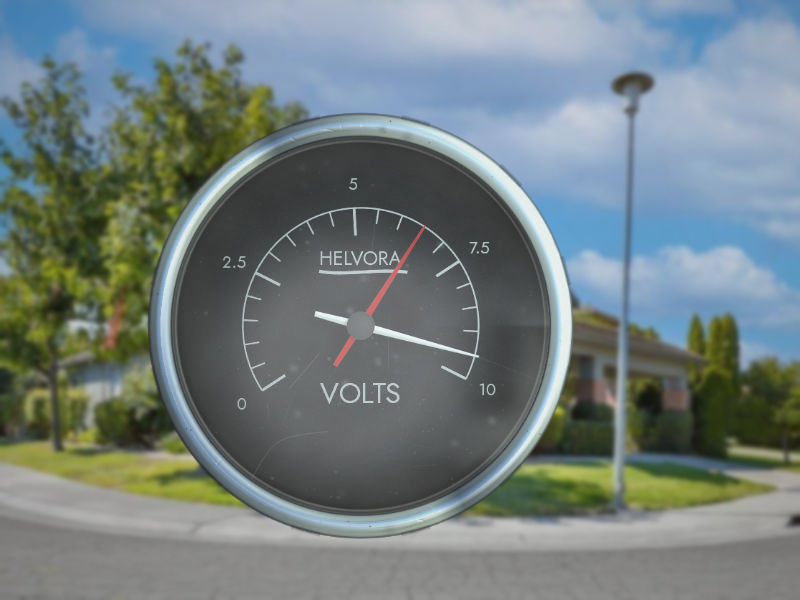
9.5 V
